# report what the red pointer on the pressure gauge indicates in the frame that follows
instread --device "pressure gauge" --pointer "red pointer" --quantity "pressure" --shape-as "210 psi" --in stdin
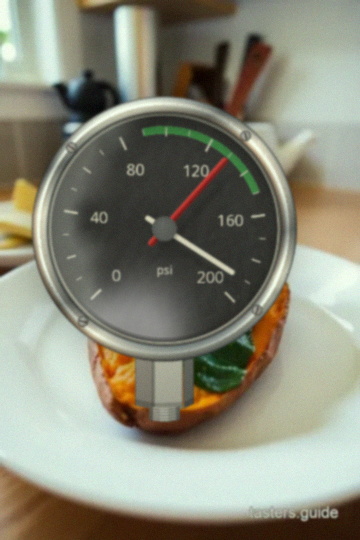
130 psi
